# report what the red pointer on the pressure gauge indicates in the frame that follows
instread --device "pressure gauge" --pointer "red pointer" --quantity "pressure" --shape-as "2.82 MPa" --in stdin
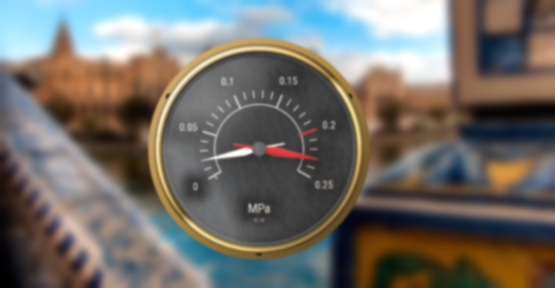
0.23 MPa
